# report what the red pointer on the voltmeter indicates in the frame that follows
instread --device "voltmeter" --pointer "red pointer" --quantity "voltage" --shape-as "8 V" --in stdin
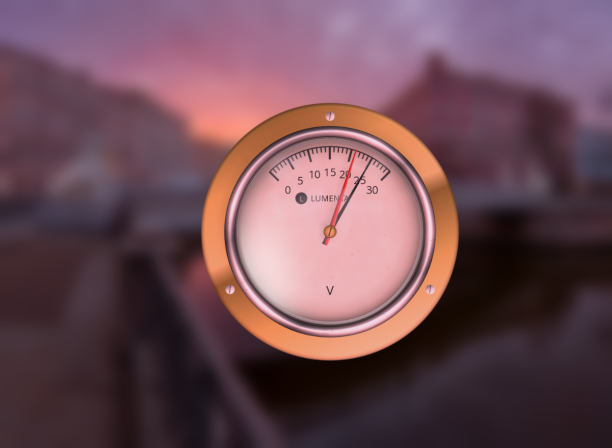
21 V
